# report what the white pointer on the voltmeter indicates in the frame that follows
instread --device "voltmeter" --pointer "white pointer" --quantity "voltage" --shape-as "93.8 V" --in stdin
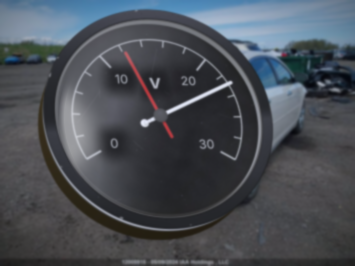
23 V
